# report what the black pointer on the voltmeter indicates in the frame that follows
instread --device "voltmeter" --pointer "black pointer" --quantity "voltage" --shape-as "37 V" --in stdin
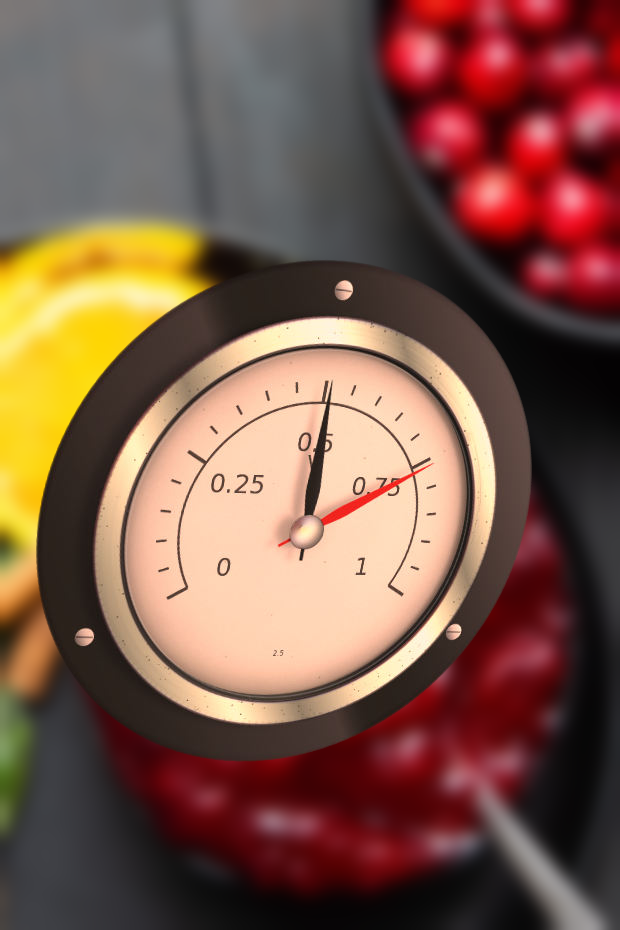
0.5 V
